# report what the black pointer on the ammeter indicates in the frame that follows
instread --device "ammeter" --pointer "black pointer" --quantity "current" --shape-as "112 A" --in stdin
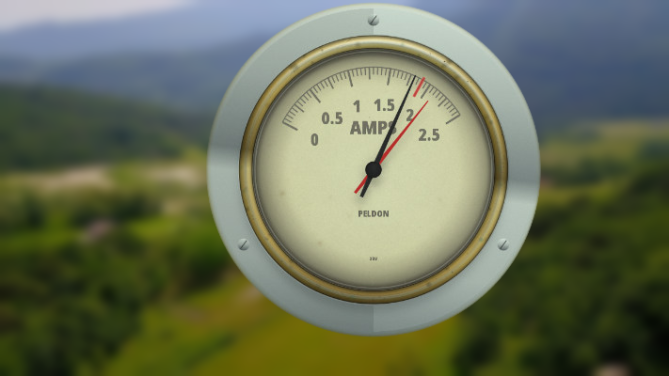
1.8 A
